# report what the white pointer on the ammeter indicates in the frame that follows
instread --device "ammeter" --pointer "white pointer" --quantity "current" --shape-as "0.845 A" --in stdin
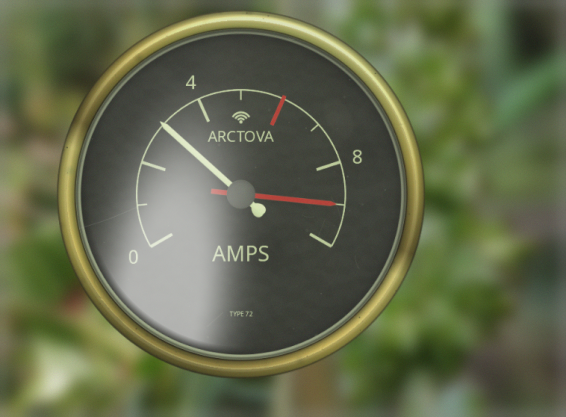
3 A
